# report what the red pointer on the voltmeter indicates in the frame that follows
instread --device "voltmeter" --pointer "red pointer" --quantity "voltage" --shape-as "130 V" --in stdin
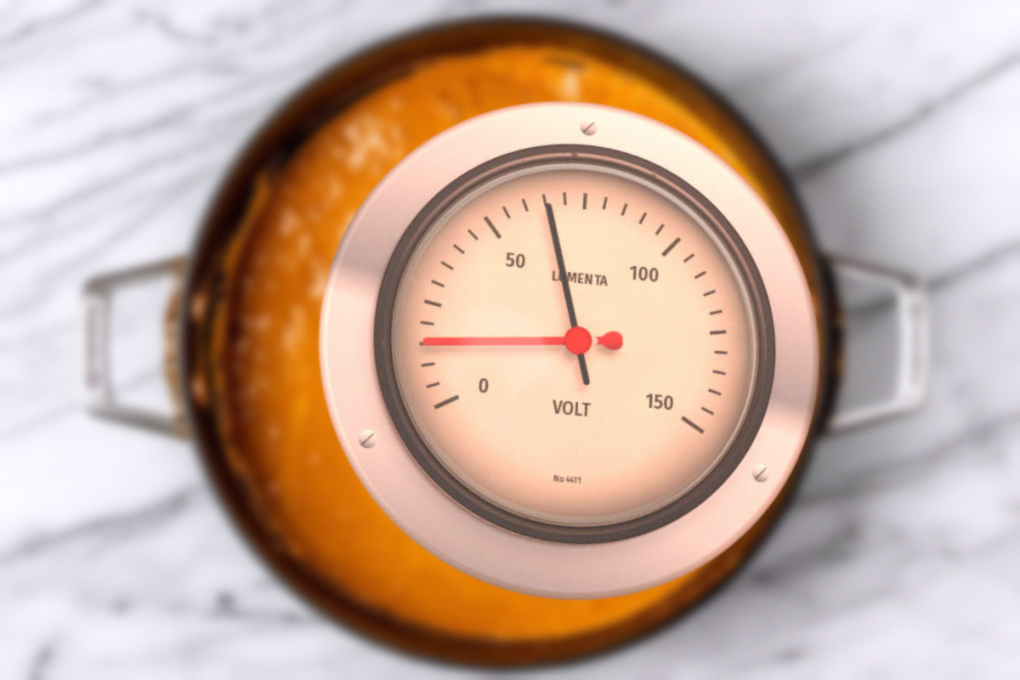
15 V
